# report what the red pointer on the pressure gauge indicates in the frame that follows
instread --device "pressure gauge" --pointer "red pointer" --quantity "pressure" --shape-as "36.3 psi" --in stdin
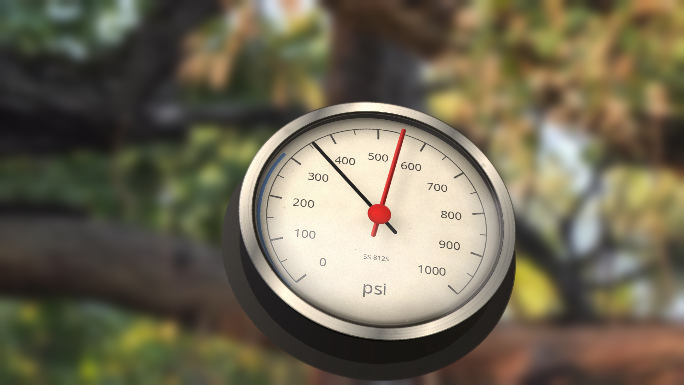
550 psi
